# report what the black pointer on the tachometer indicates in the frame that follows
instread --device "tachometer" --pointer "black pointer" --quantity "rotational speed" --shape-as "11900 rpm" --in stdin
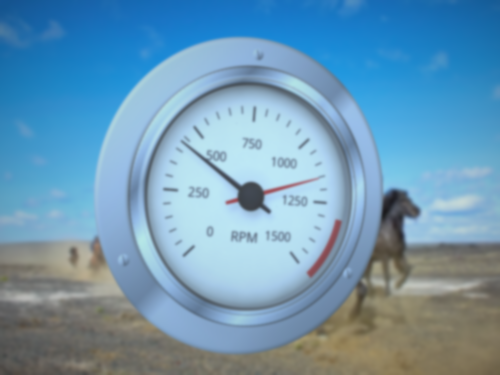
425 rpm
